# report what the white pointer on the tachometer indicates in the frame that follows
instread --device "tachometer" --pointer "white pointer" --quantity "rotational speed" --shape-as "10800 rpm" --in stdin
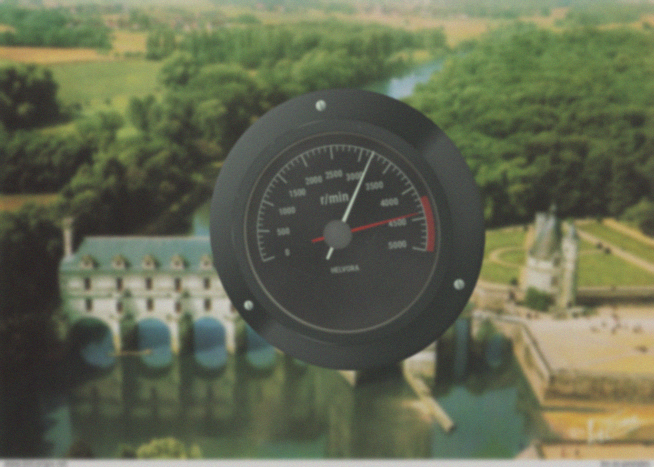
3200 rpm
